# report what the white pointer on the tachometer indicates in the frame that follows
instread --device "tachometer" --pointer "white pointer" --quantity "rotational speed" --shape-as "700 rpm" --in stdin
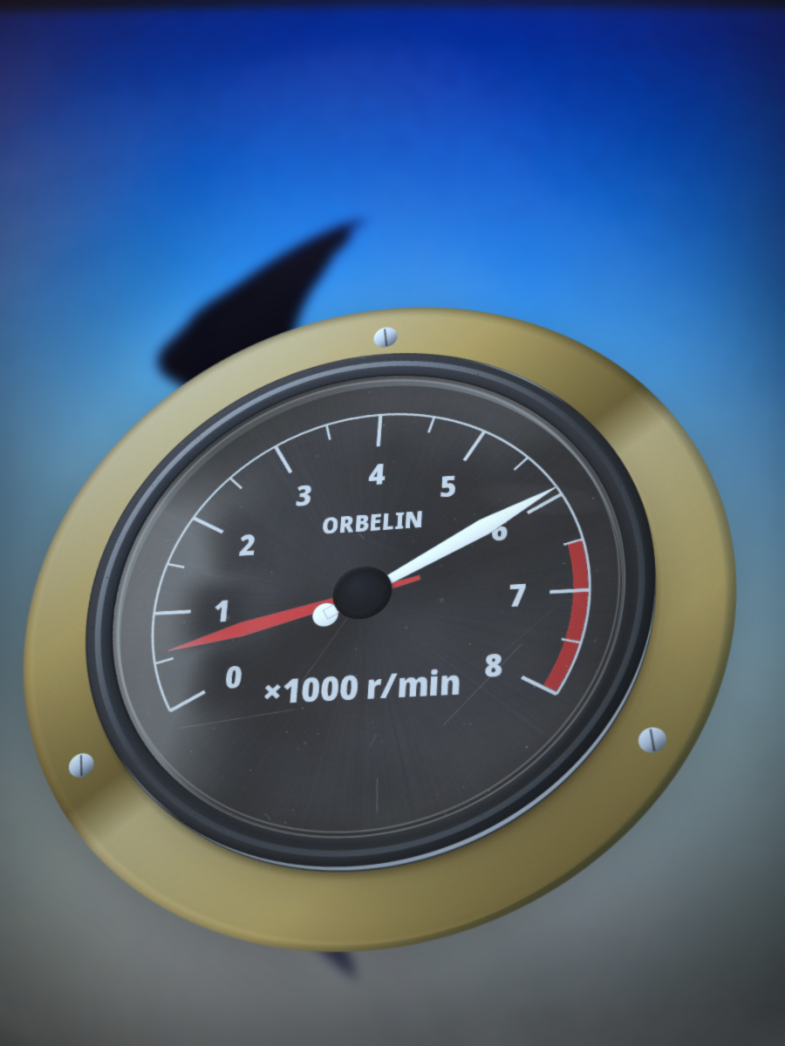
6000 rpm
